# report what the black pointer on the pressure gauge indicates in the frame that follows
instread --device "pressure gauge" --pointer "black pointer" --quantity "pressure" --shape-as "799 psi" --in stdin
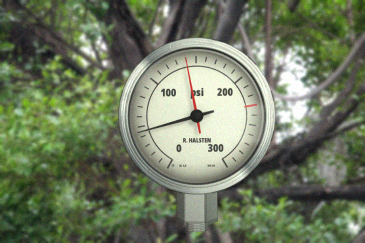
45 psi
